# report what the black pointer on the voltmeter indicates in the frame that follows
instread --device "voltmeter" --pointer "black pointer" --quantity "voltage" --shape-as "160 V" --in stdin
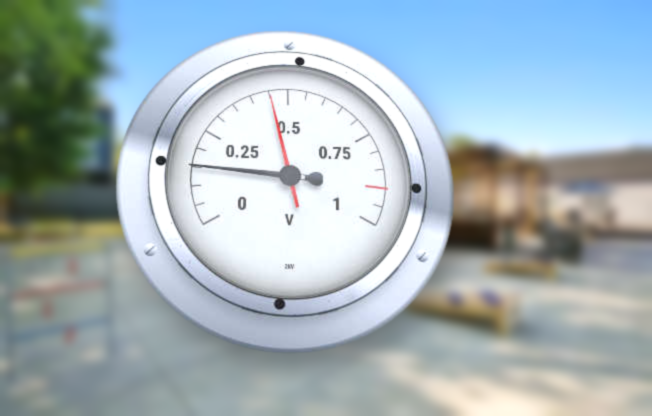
0.15 V
